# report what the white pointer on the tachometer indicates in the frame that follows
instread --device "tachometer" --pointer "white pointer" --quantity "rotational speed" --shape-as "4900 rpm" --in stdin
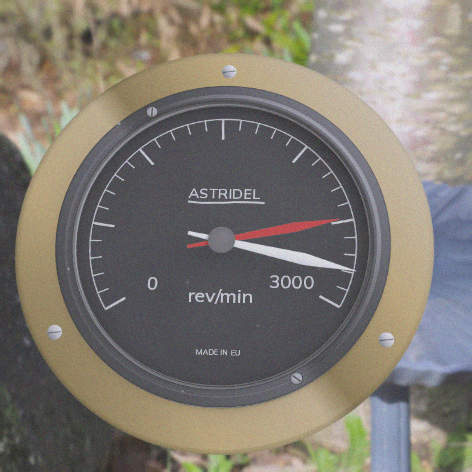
2800 rpm
